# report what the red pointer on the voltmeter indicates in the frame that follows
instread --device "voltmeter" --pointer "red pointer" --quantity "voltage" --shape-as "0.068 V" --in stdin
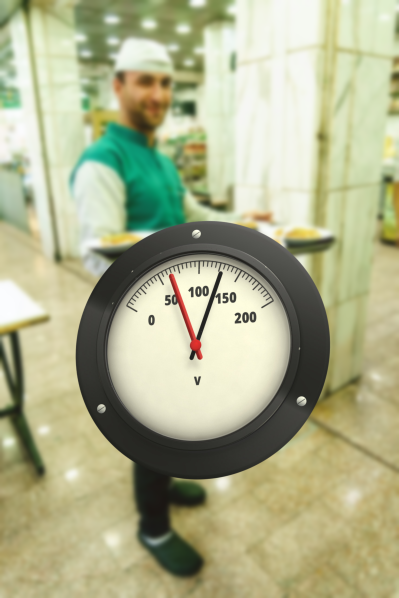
65 V
